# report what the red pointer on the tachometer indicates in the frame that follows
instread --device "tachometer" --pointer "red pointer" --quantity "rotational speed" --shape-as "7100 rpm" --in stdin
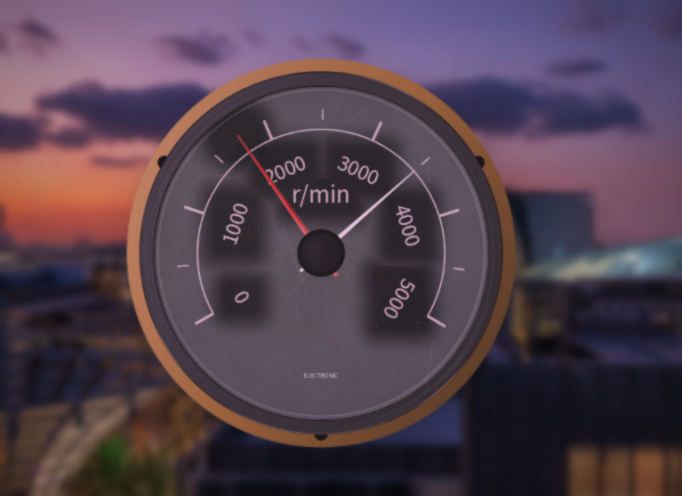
1750 rpm
